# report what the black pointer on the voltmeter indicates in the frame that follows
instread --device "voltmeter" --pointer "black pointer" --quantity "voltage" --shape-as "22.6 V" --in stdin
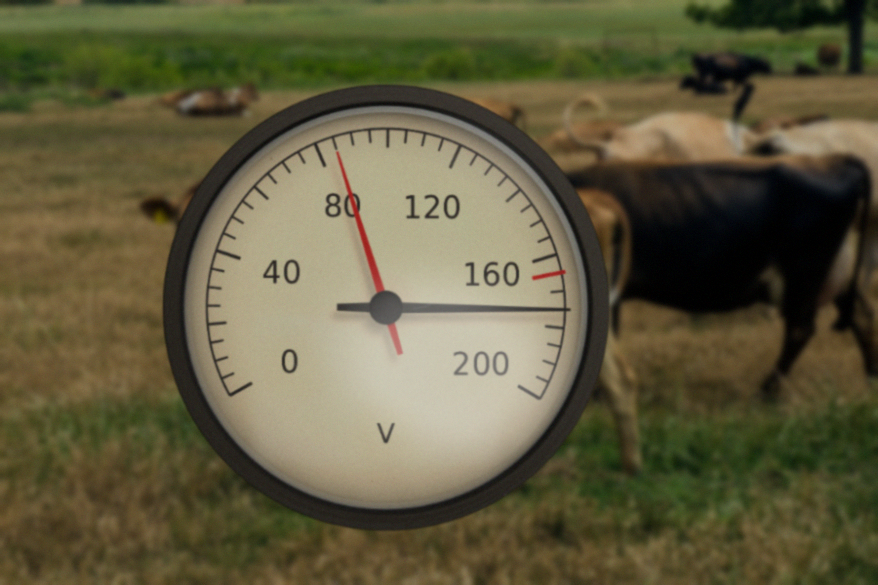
175 V
